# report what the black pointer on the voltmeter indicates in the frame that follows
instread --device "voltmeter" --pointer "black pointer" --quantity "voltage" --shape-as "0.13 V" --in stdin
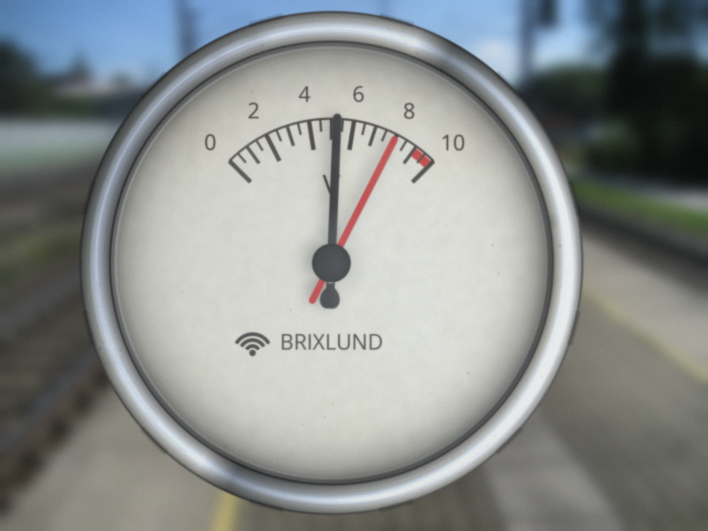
5.25 V
